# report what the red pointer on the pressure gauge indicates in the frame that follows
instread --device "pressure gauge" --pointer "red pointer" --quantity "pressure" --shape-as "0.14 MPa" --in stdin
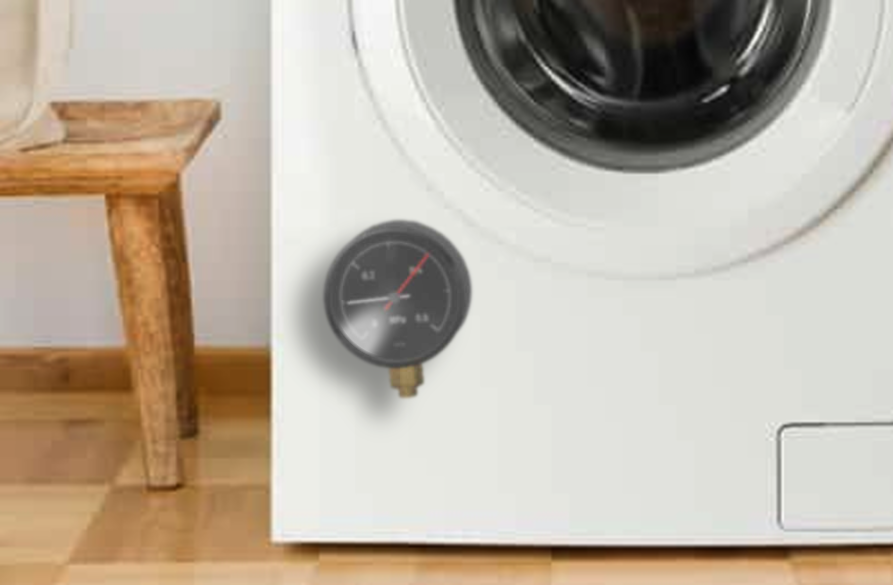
0.4 MPa
